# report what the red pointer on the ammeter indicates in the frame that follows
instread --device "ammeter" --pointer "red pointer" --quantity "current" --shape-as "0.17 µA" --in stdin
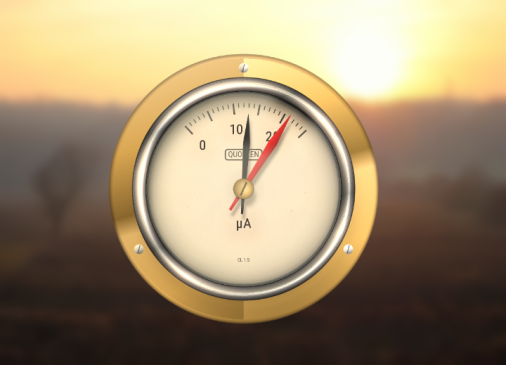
21 µA
